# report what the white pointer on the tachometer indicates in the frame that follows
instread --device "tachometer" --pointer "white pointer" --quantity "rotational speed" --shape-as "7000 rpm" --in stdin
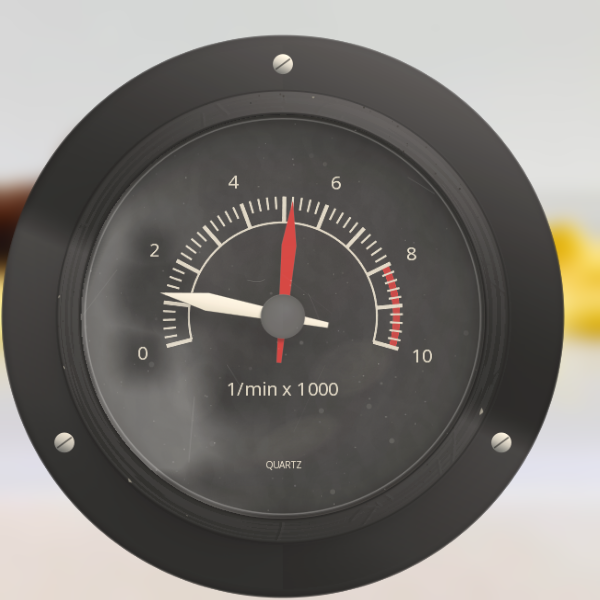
1200 rpm
